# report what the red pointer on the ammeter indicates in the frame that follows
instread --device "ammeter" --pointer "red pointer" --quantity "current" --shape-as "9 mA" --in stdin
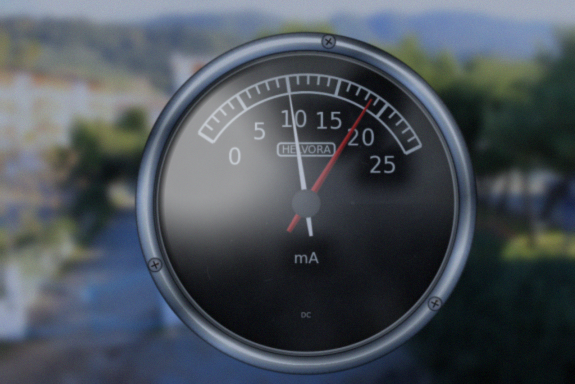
18.5 mA
